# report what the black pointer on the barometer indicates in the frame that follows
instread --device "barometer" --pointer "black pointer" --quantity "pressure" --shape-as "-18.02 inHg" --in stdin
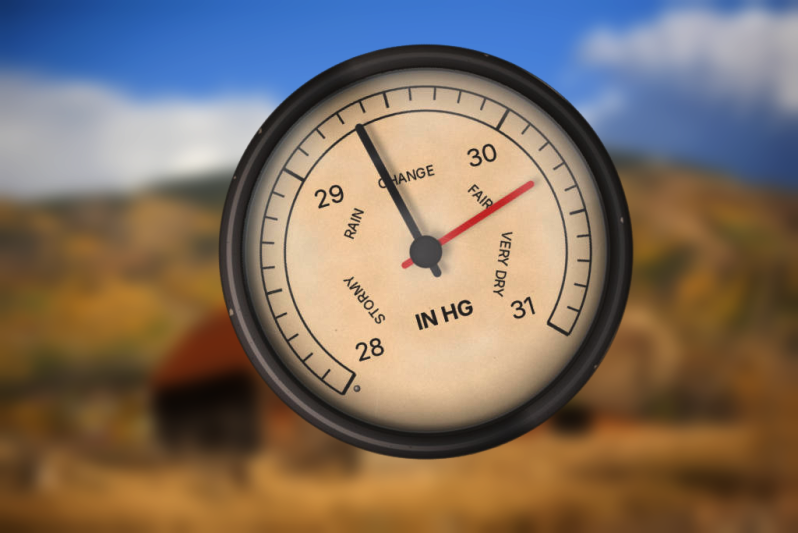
29.35 inHg
